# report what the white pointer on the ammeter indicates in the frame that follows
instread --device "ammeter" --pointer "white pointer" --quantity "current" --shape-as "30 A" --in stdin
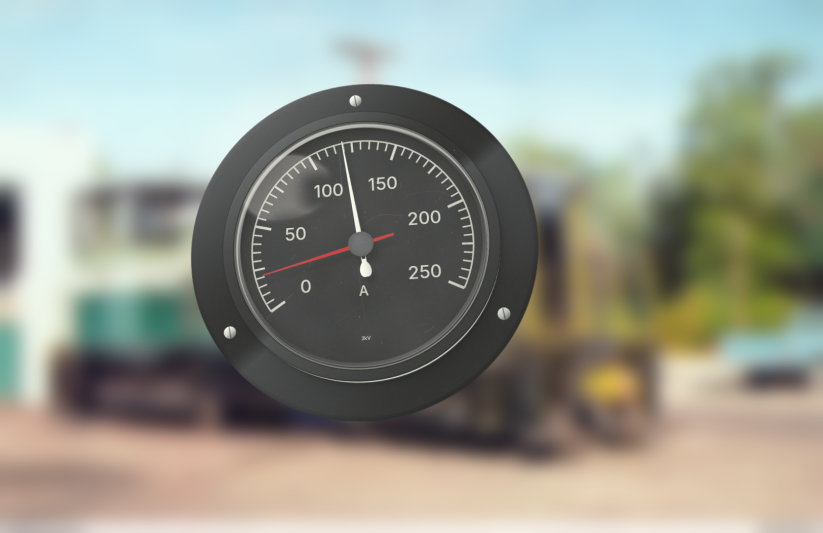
120 A
